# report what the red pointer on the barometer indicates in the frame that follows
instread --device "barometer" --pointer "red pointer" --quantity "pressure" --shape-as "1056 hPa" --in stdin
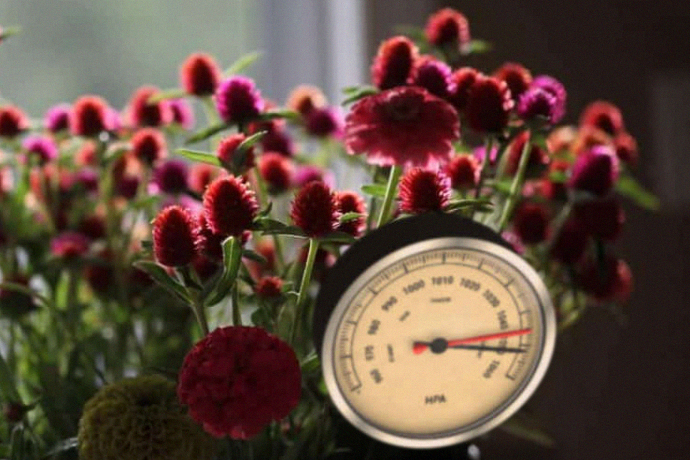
1045 hPa
